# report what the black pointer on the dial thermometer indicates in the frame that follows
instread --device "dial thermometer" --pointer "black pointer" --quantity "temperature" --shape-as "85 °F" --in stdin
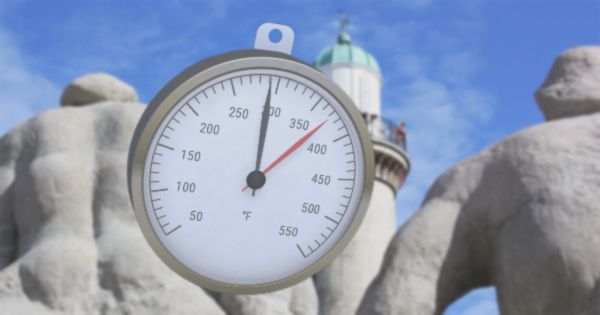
290 °F
